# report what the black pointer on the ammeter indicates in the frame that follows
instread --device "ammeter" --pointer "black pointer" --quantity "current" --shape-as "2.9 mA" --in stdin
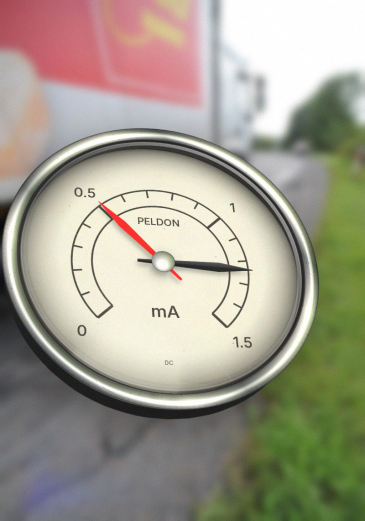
1.25 mA
